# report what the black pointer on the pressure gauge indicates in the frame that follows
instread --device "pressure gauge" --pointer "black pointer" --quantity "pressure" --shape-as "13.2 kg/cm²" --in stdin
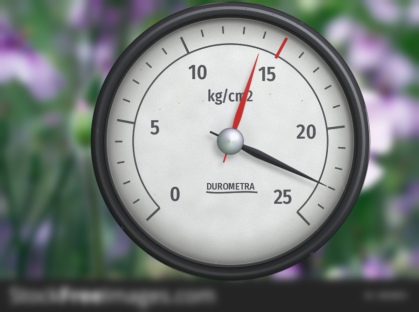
23 kg/cm²
